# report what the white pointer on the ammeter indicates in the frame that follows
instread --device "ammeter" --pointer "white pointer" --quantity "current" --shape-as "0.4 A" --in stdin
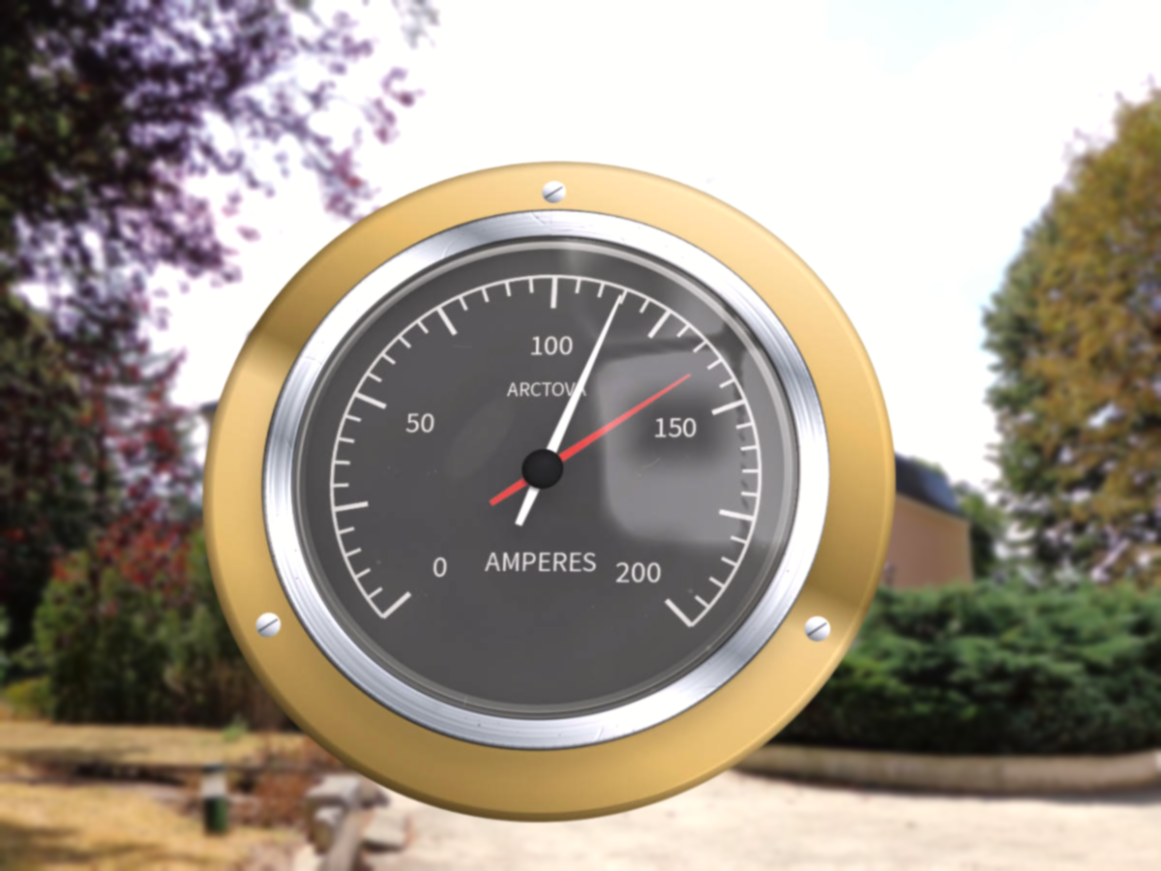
115 A
